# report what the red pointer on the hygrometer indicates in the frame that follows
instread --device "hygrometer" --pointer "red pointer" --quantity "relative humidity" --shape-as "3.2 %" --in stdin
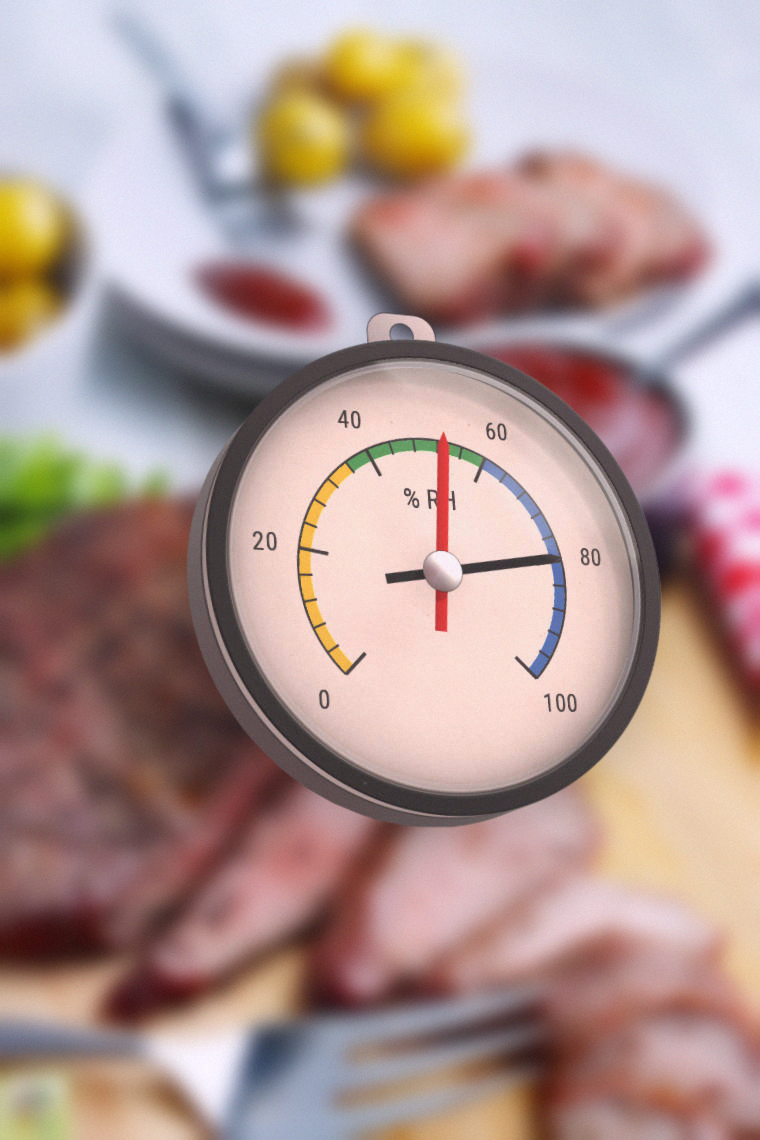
52 %
